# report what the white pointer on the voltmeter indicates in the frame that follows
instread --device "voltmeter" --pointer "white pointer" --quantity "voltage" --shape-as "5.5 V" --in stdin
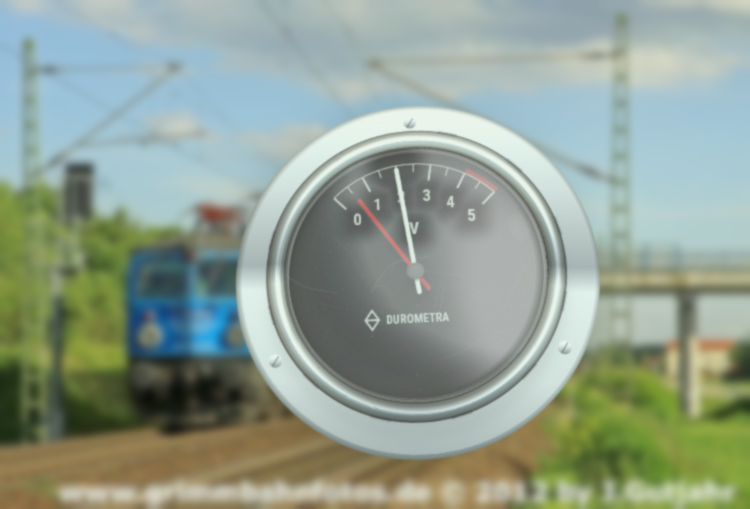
2 V
